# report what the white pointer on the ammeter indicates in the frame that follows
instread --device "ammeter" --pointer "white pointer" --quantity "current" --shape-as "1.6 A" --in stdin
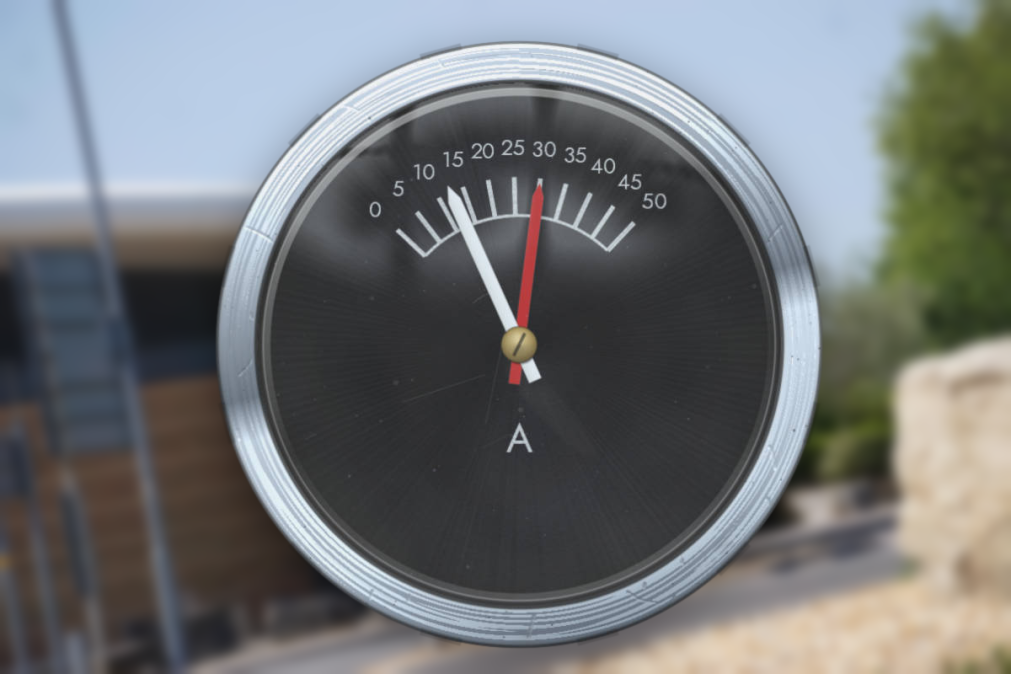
12.5 A
